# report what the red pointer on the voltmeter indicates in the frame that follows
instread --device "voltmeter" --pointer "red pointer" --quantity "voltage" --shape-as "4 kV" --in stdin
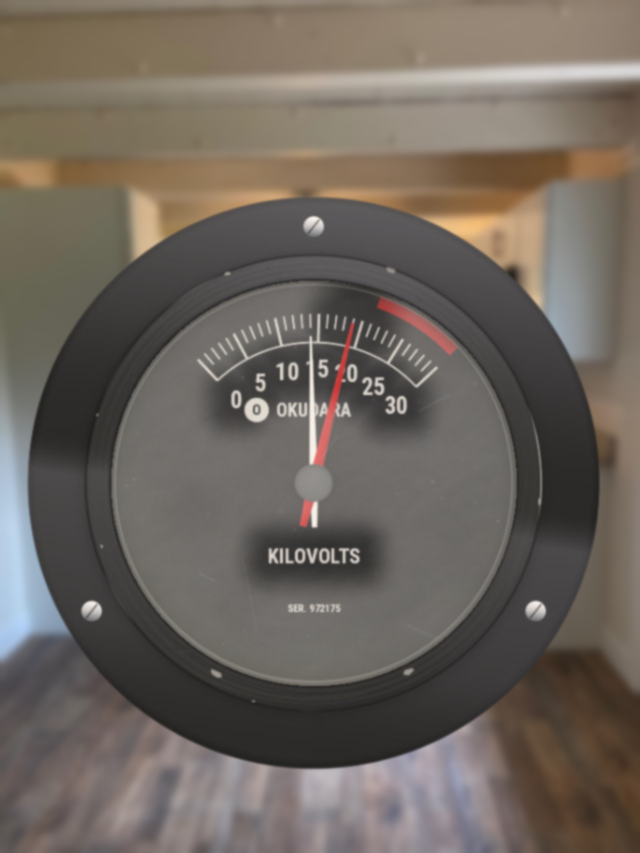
19 kV
